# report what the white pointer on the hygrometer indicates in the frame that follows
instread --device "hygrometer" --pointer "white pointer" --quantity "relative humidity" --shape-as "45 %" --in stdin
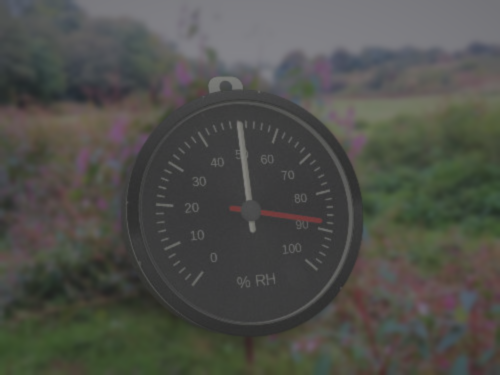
50 %
